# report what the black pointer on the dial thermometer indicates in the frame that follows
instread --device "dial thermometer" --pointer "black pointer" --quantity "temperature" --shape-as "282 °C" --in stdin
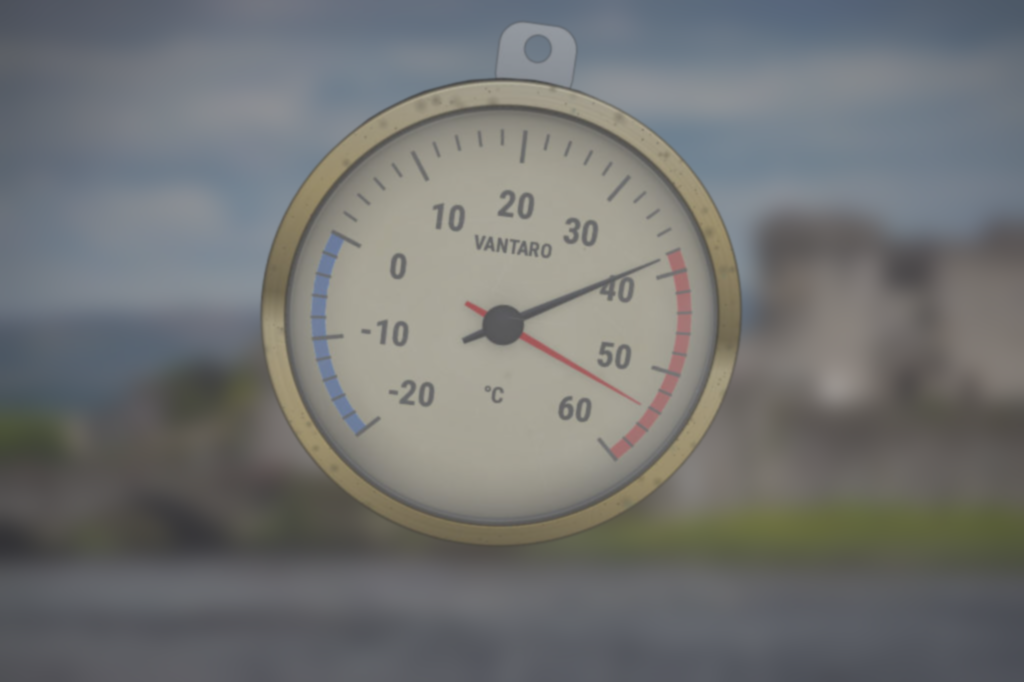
38 °C
